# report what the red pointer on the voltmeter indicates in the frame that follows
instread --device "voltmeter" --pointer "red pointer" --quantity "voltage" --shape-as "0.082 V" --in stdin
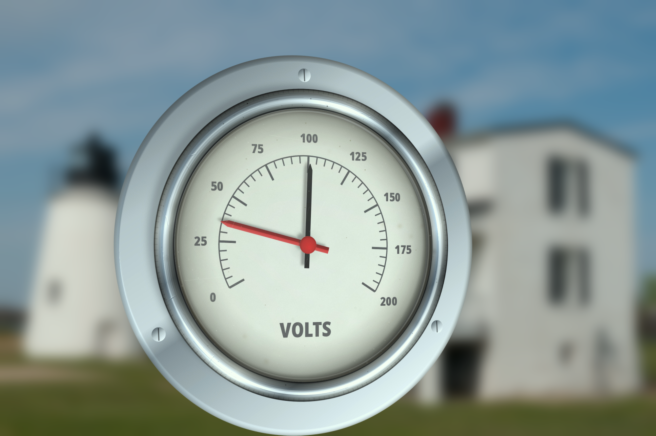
35 V
